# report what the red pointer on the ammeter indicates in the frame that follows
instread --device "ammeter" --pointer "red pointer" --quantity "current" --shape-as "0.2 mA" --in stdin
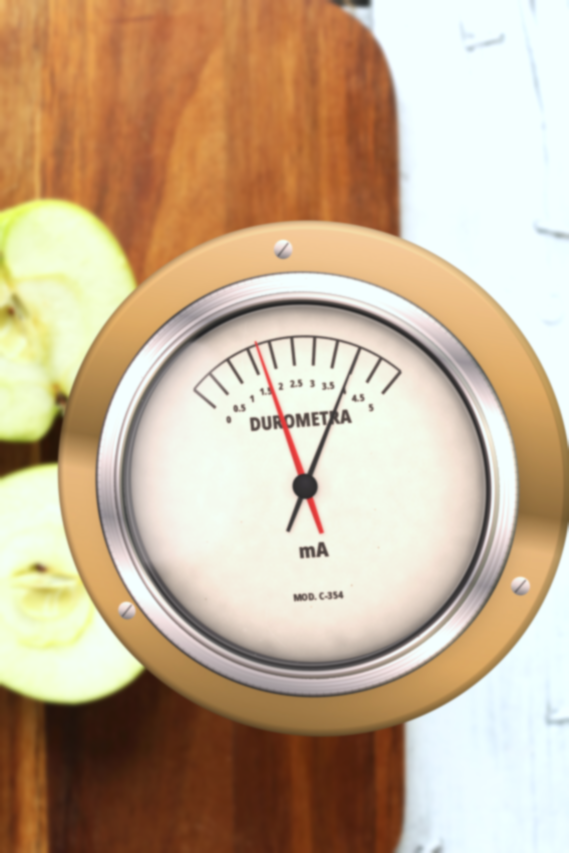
1.75 mA
